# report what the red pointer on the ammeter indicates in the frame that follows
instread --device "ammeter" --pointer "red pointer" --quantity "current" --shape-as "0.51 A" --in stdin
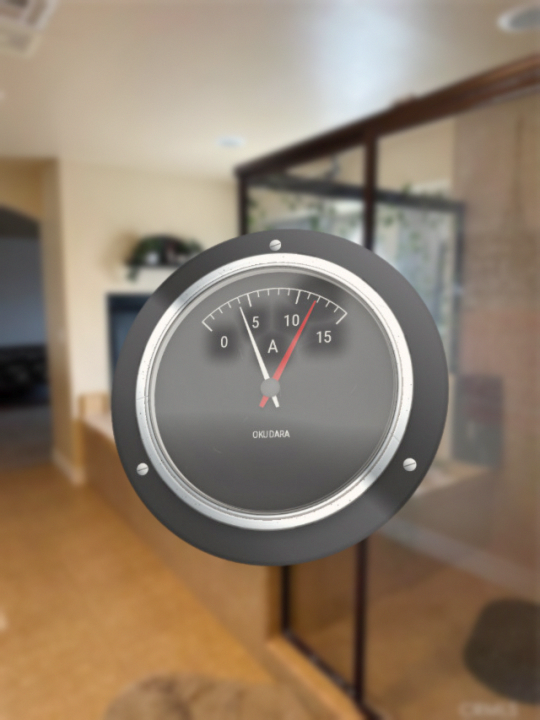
12 A
